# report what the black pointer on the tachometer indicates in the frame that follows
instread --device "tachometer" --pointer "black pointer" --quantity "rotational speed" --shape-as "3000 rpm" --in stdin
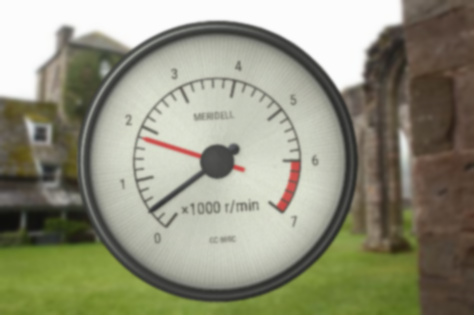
400 rpm
